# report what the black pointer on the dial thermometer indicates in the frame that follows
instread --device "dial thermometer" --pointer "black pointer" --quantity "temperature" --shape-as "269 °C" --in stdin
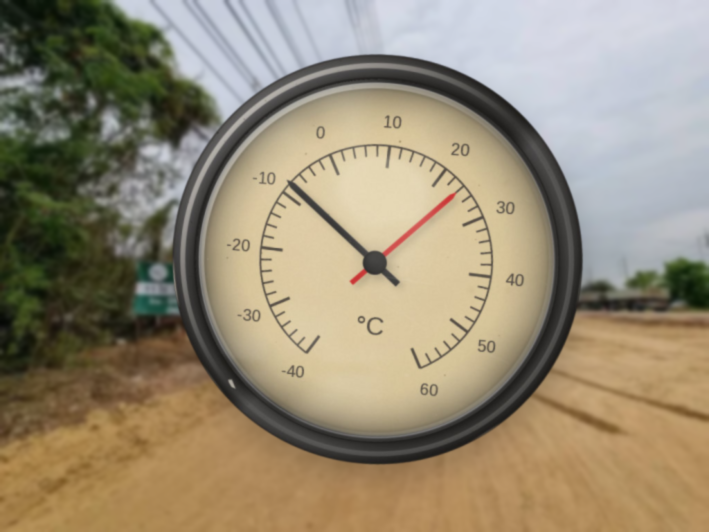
-8 °C
